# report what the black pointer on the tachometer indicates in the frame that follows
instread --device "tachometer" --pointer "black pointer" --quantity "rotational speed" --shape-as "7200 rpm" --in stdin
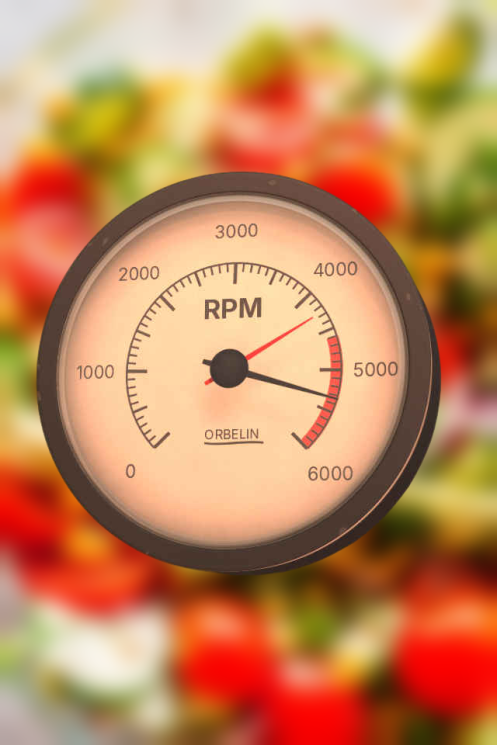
5350 rpm
